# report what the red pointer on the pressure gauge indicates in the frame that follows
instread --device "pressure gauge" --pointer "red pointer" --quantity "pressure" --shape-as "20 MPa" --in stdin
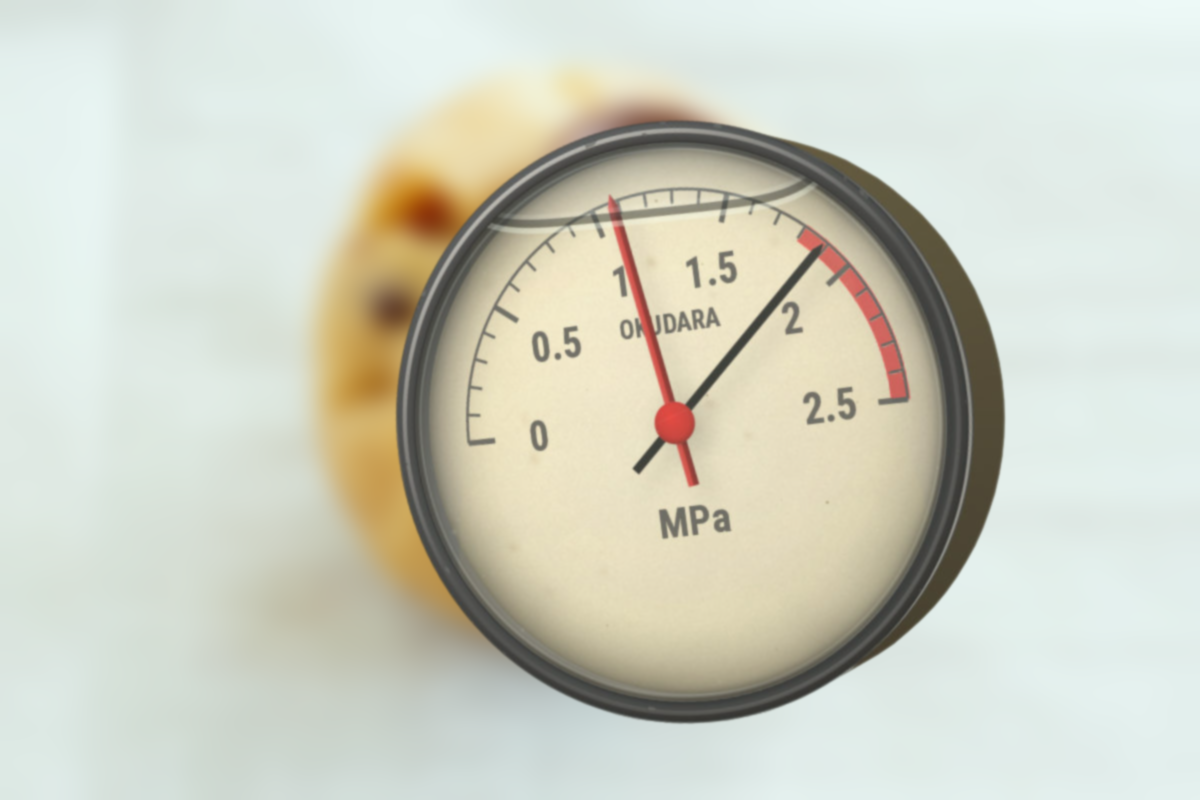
1.1 MPa
